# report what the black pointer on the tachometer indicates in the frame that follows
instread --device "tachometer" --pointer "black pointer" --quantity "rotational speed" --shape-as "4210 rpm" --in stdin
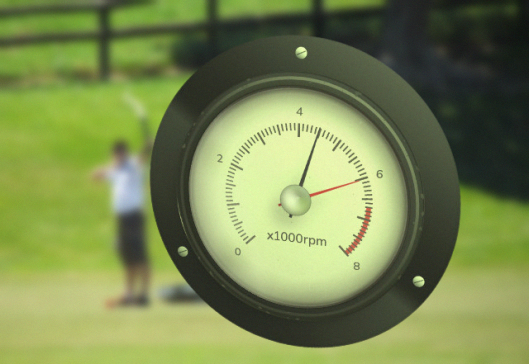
4500 rpm
